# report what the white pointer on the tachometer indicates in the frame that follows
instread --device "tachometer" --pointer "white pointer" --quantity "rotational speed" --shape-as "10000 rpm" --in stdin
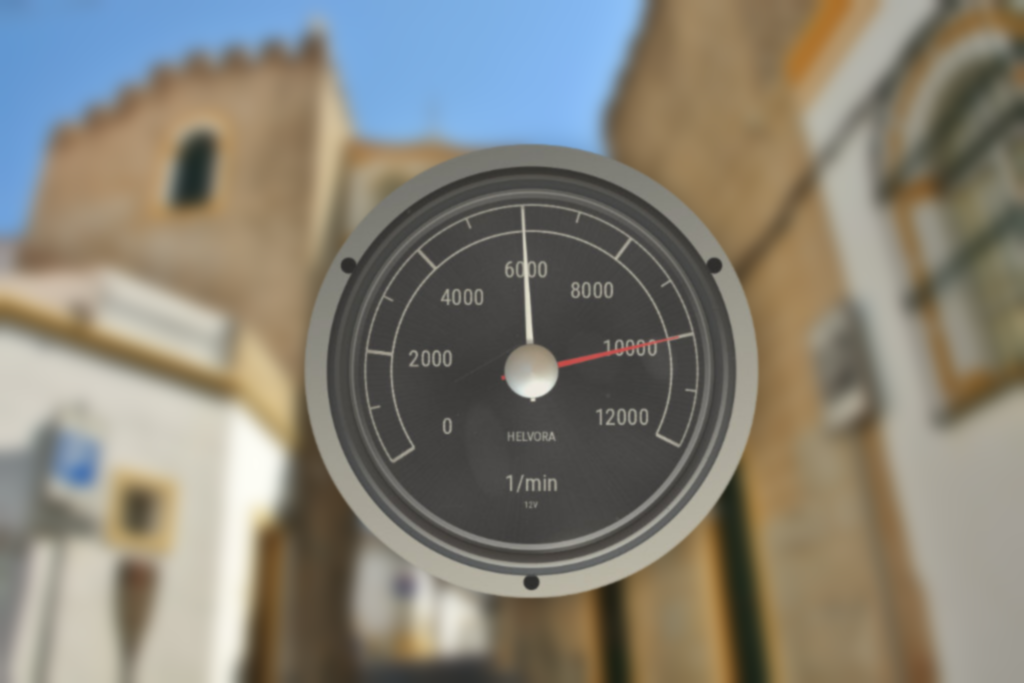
6000 rpm
